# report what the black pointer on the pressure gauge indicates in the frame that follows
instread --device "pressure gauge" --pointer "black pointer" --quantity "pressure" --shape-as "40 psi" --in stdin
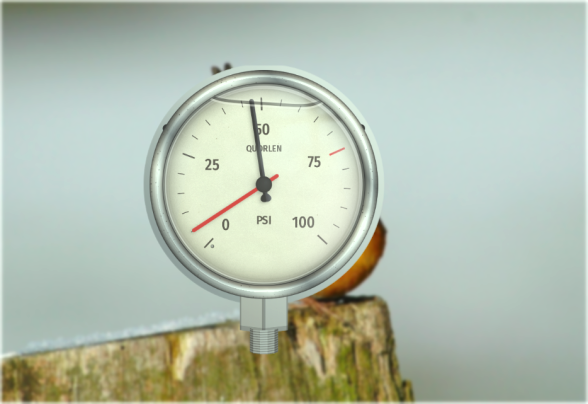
47.5 psi
